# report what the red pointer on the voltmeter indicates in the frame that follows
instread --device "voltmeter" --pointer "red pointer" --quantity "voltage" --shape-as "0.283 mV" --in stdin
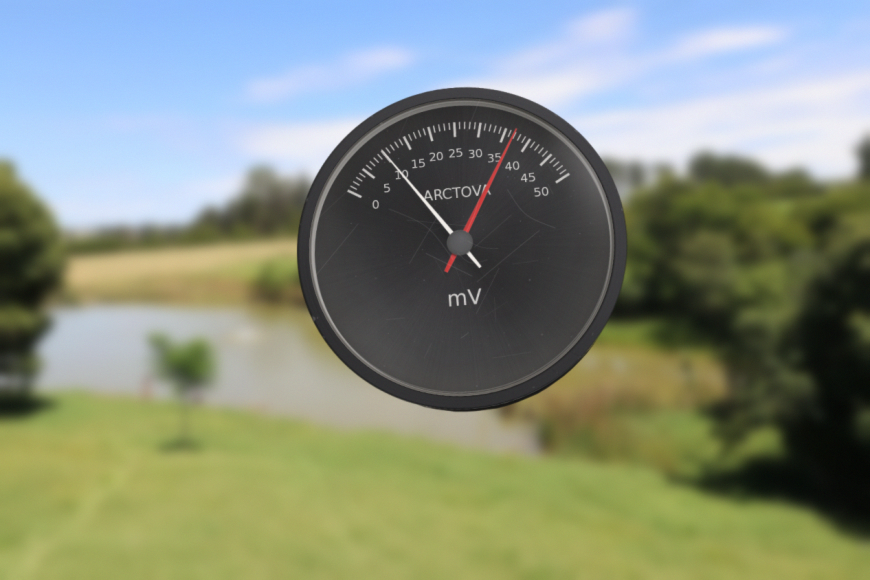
37 mV
